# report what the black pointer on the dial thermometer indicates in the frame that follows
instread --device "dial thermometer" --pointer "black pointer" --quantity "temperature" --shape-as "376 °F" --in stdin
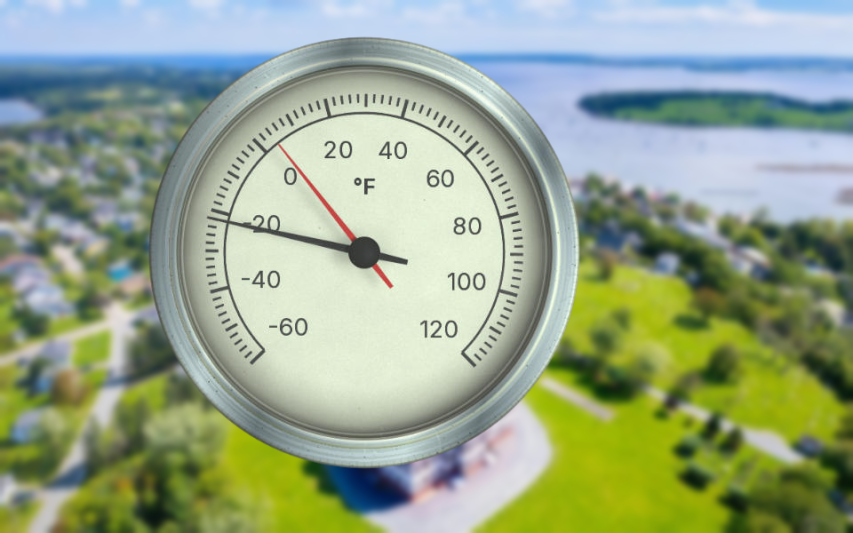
-22 °F
